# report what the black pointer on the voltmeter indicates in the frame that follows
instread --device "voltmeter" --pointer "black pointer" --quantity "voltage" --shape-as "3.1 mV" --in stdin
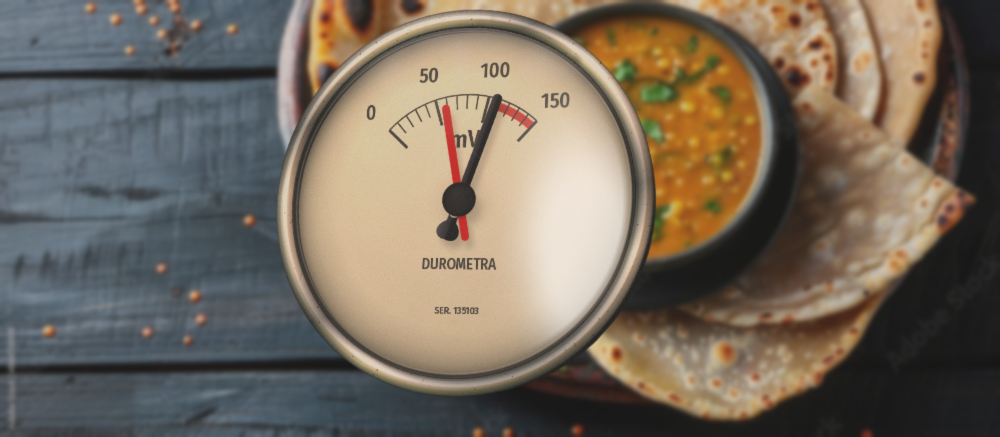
110 mV
